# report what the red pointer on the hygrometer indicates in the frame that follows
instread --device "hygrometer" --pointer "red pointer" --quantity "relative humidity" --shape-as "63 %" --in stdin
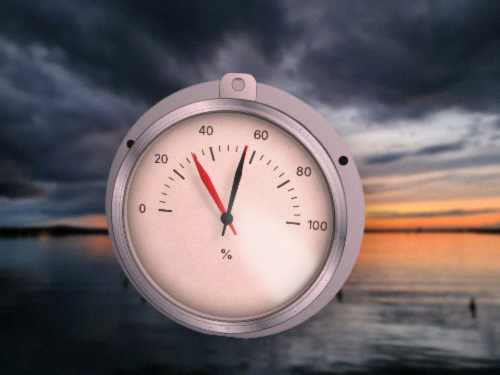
32 %
